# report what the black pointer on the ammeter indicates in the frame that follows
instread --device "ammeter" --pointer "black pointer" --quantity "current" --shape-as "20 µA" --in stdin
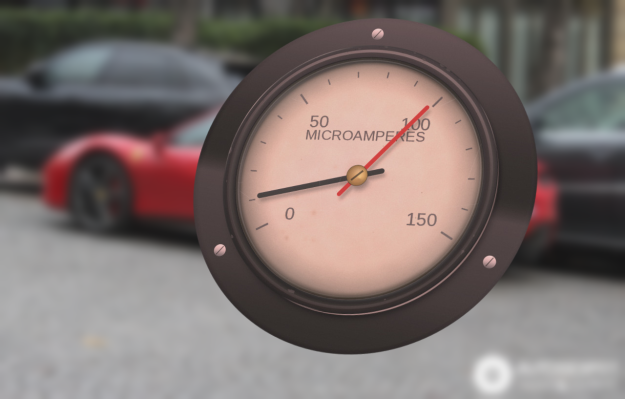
10 µA
